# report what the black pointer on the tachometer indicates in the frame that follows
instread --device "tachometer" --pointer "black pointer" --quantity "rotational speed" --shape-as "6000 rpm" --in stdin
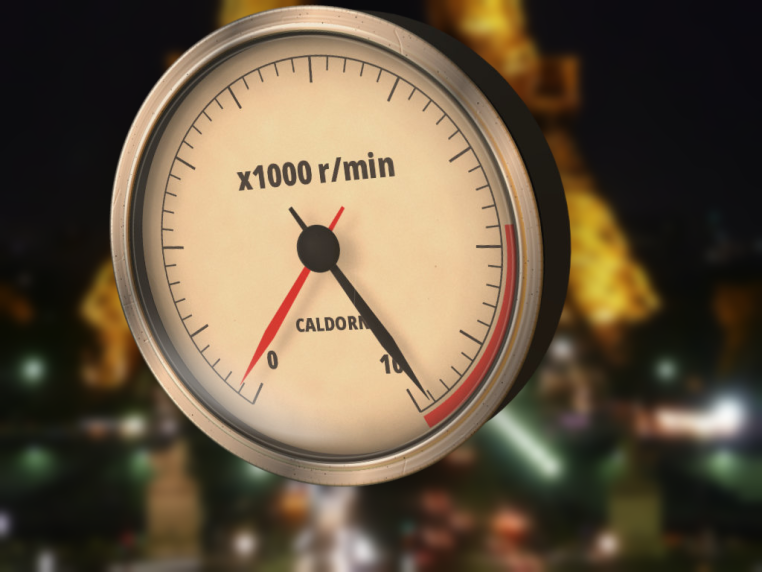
9800 rpm
